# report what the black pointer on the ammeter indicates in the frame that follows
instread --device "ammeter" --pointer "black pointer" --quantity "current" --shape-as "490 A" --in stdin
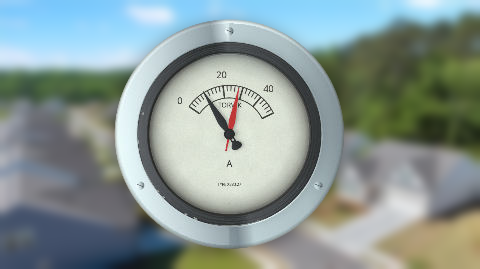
10 A
